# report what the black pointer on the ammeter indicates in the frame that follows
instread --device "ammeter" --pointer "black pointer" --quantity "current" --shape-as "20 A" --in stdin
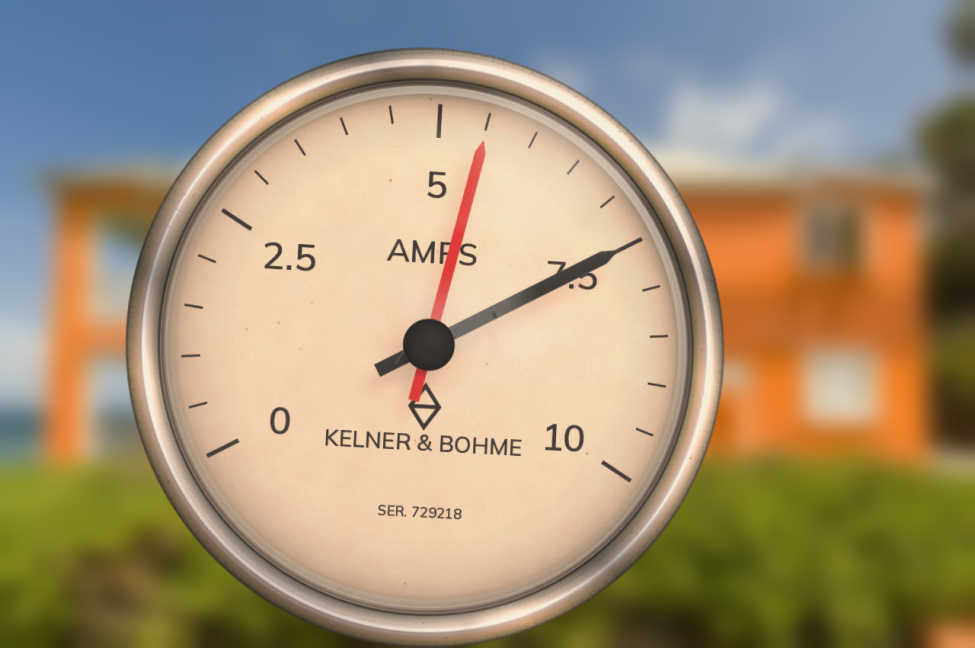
7.5 A
